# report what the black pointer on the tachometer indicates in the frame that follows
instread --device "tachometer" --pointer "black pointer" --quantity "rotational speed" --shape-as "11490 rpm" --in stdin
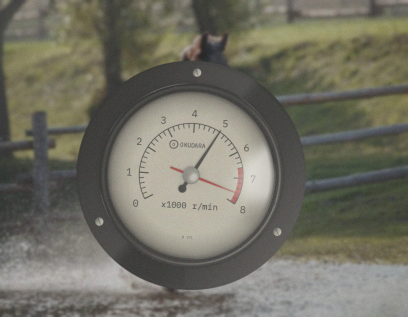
5000 rpm
